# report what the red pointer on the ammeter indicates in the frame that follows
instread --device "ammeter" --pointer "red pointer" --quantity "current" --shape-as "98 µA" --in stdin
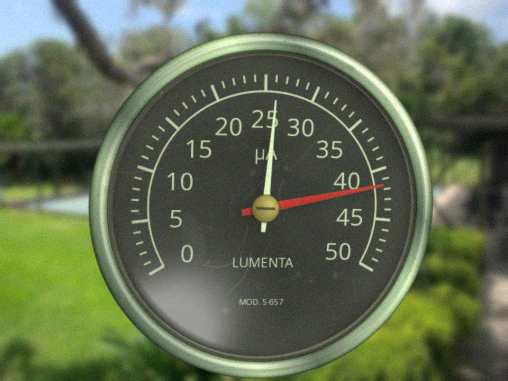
41.5 µA
